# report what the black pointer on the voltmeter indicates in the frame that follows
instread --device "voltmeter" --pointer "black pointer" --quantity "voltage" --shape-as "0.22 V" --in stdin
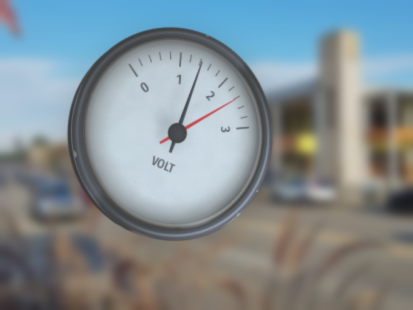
1.4 V
